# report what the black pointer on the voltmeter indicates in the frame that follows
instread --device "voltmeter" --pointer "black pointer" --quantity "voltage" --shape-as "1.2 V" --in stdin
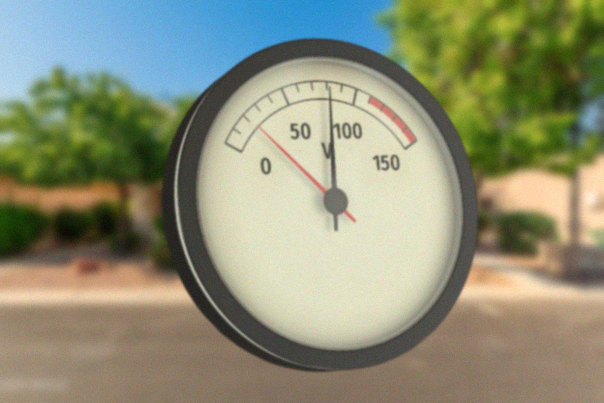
80 V
